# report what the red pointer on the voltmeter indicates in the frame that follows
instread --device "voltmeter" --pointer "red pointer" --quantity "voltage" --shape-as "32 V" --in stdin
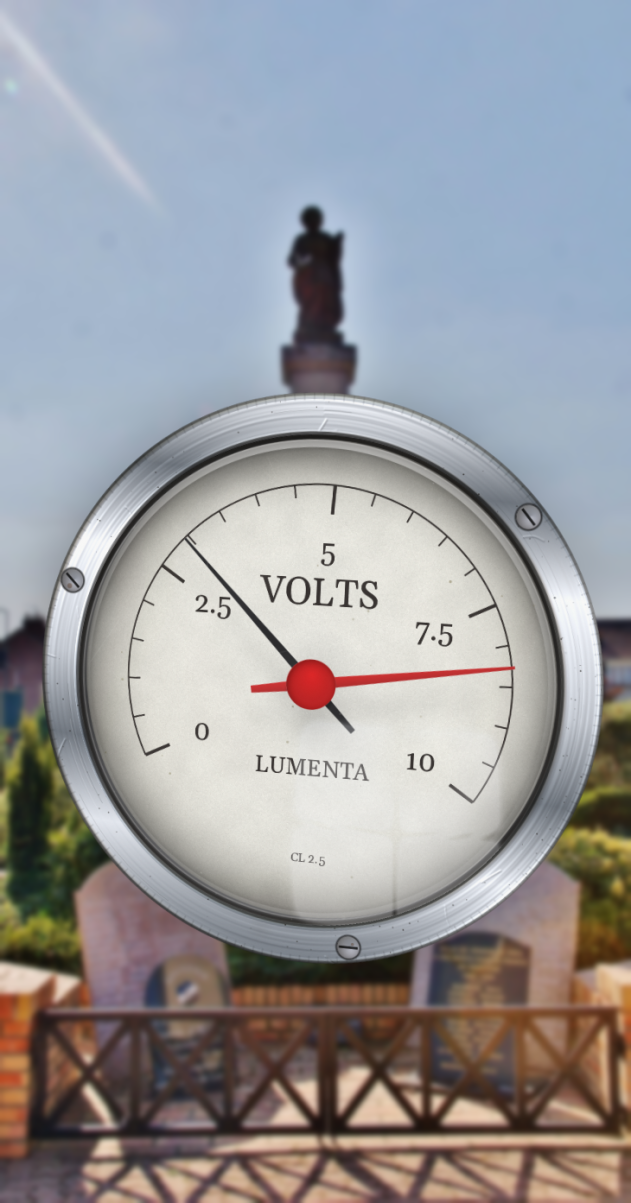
8.25 V
